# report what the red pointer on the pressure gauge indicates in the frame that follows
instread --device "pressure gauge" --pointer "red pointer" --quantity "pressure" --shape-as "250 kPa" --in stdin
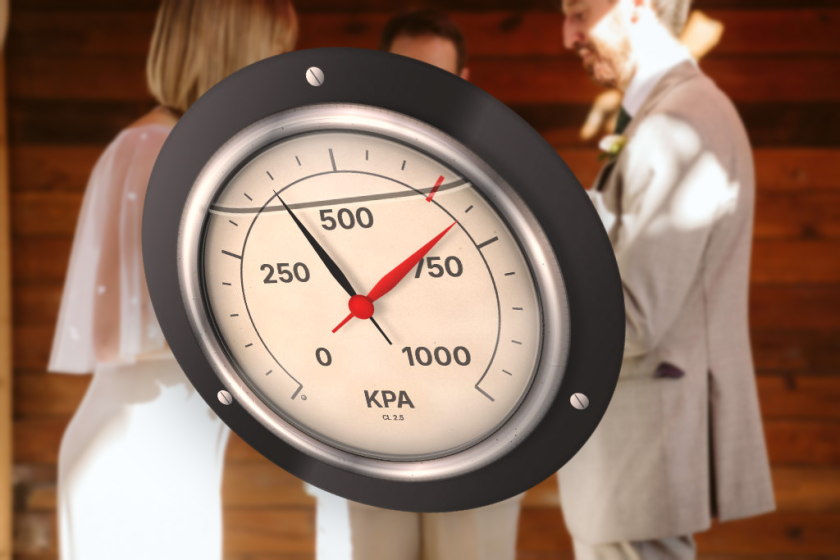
700 kPa
